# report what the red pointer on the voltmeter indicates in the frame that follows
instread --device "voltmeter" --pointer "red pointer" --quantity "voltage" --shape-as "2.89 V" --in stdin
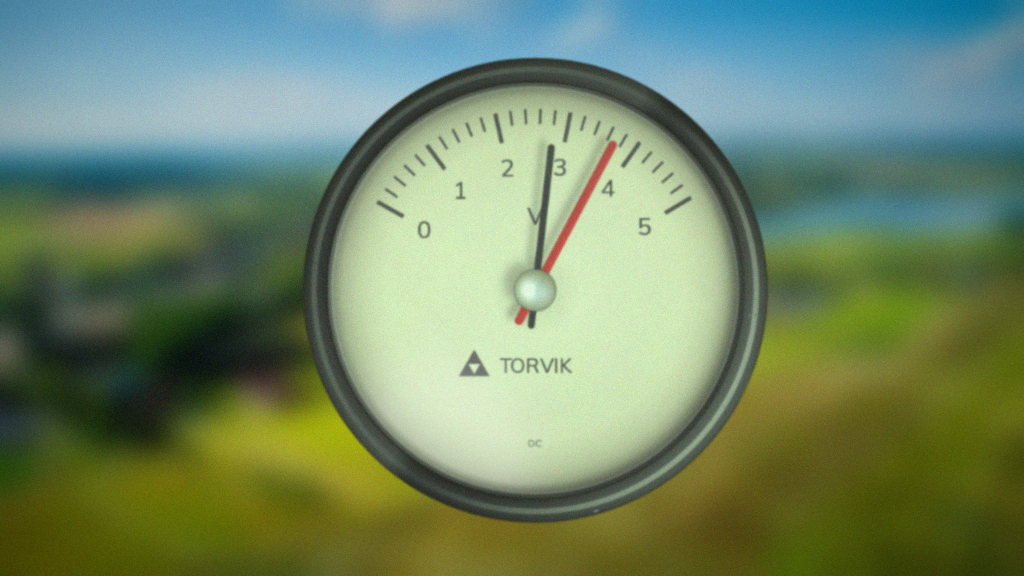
3.7 V
